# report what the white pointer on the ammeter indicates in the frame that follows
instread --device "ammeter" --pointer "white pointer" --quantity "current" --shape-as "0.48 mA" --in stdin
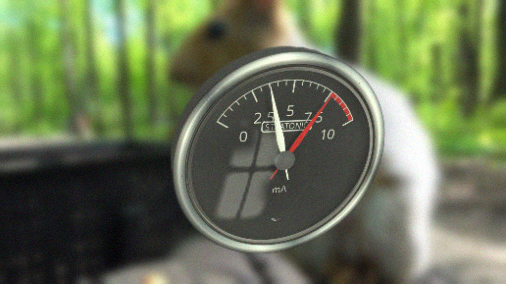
3.5 mA
